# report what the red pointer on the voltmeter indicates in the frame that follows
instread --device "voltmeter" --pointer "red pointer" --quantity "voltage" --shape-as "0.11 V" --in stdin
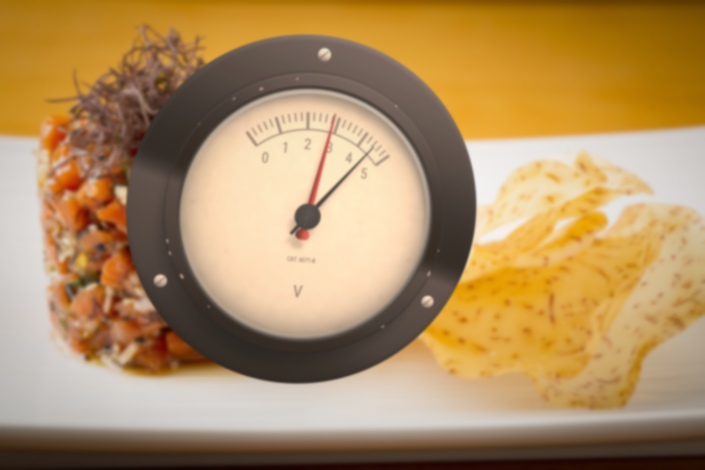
2.8 V
